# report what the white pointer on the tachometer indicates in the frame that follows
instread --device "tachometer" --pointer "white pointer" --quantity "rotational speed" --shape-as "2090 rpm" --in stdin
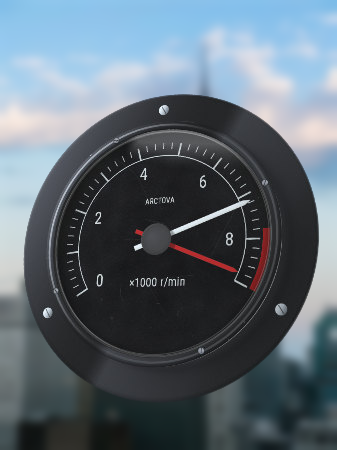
7200 rpm
